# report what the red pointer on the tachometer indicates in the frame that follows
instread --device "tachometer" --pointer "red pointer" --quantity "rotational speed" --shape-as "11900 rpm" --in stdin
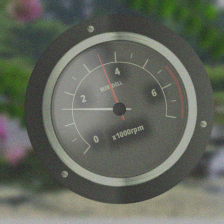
3500 rpm
